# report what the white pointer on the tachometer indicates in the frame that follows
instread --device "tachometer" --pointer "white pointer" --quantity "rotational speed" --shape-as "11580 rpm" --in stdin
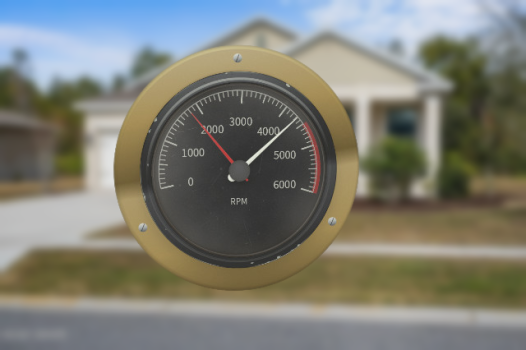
4300 rpm
